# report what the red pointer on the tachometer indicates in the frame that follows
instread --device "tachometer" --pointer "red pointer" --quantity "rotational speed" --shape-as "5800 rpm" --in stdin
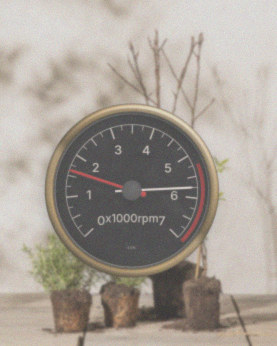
1625 rpm
